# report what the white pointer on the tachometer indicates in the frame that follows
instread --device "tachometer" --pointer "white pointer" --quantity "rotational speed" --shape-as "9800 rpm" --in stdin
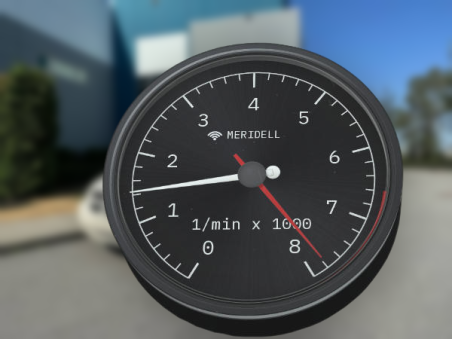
1400 rpm
